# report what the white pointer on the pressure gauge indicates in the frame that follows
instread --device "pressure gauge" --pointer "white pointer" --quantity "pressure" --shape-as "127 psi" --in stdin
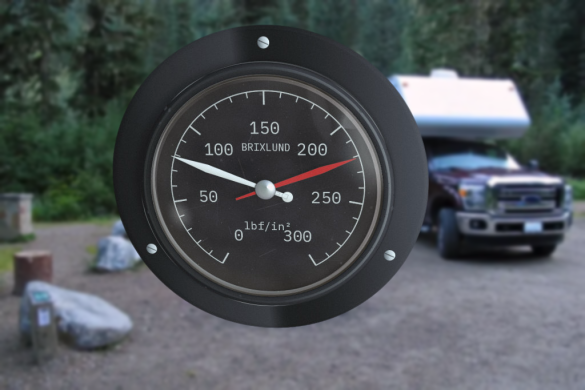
80 psi
